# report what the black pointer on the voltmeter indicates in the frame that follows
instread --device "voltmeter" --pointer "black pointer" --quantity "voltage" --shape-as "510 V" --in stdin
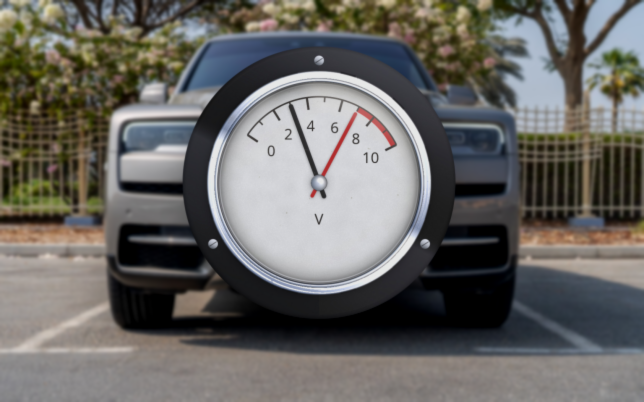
3 V
